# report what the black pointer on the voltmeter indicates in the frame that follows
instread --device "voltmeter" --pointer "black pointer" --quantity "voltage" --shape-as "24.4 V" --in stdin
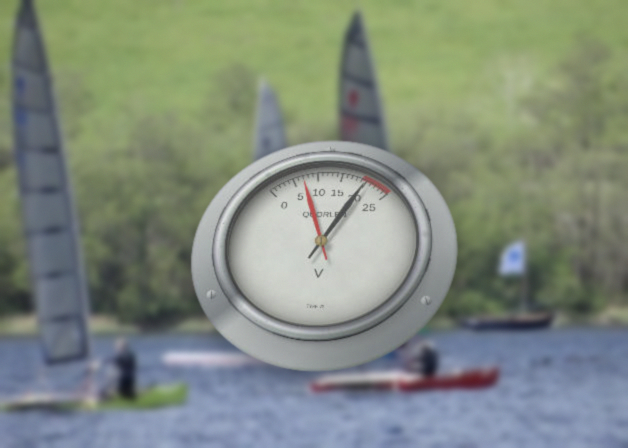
20 V
